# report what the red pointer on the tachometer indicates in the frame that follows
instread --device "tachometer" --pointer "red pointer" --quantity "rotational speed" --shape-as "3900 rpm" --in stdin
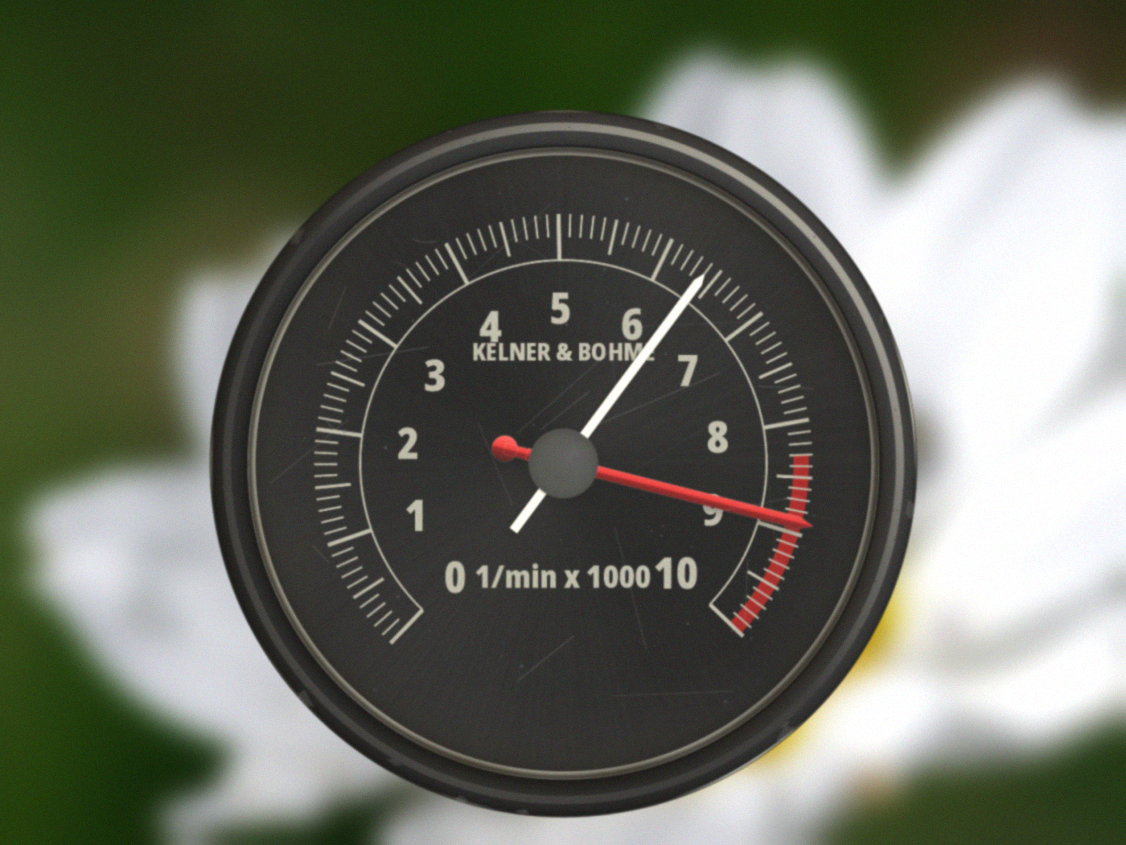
8900 rpm
